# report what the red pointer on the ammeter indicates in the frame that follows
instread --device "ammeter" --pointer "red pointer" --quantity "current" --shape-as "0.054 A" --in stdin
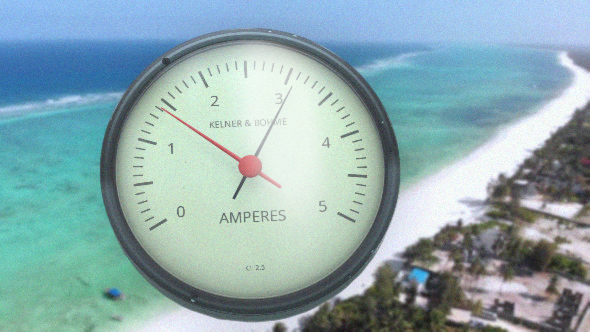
1.4 A
